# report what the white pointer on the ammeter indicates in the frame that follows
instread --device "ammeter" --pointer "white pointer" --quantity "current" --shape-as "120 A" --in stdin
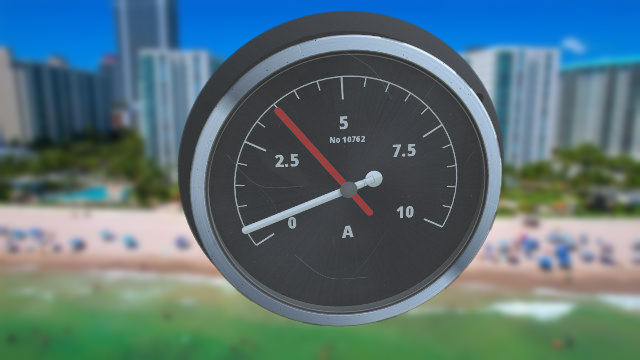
0.5 A
